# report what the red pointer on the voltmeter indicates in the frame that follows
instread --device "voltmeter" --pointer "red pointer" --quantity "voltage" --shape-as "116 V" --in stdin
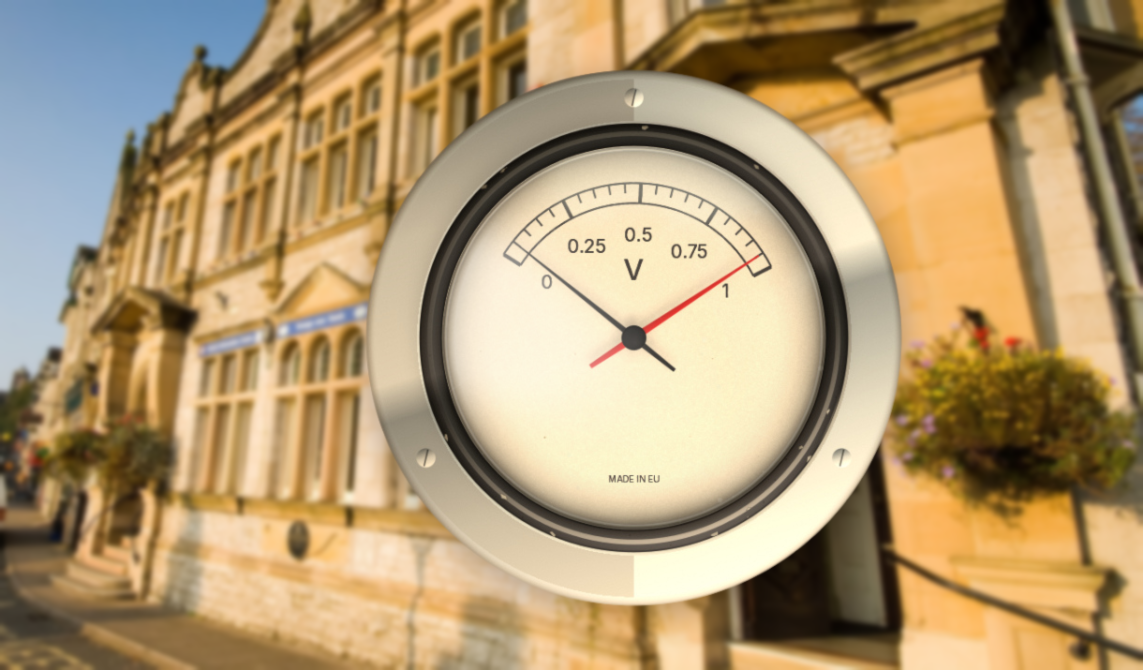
0.95 V
